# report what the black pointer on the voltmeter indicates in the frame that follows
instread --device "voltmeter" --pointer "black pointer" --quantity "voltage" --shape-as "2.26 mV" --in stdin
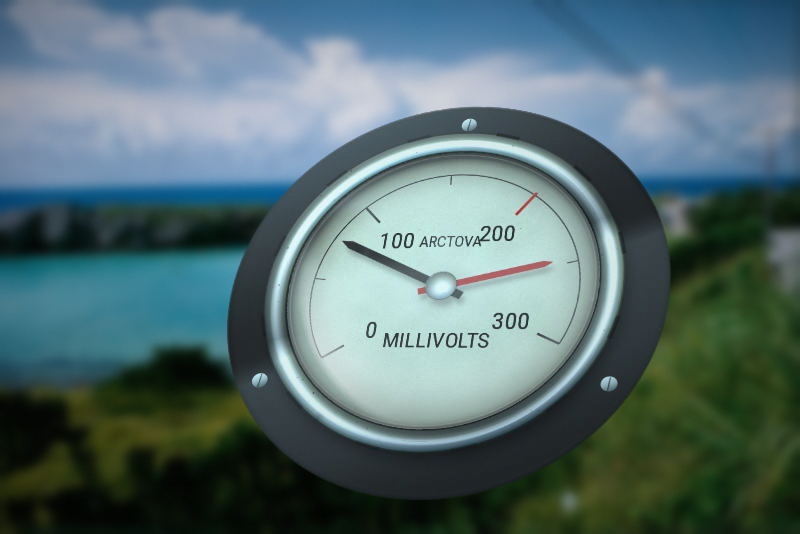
75 mV
